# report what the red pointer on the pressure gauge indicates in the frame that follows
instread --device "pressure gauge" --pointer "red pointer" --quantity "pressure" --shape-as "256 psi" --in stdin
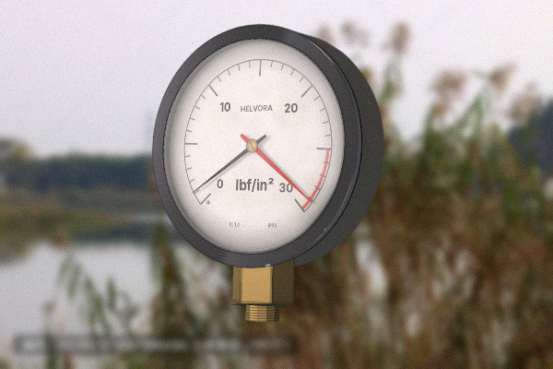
29 psi
